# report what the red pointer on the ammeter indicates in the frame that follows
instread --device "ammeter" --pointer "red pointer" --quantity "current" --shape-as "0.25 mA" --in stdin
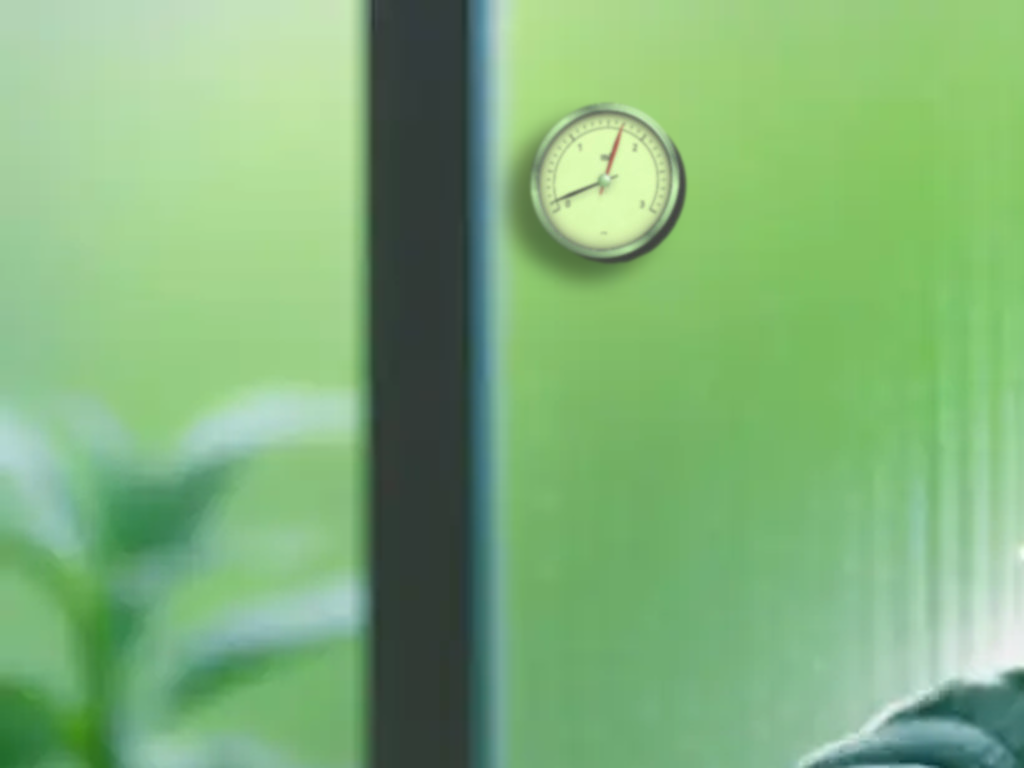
1.7 mA
